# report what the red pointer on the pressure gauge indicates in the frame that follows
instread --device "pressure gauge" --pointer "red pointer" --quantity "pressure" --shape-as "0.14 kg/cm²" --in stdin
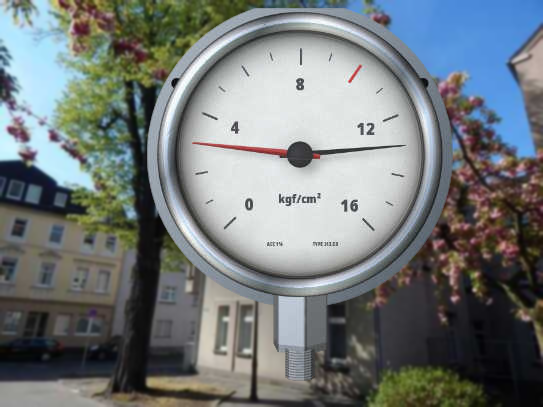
3 kg/cm²
